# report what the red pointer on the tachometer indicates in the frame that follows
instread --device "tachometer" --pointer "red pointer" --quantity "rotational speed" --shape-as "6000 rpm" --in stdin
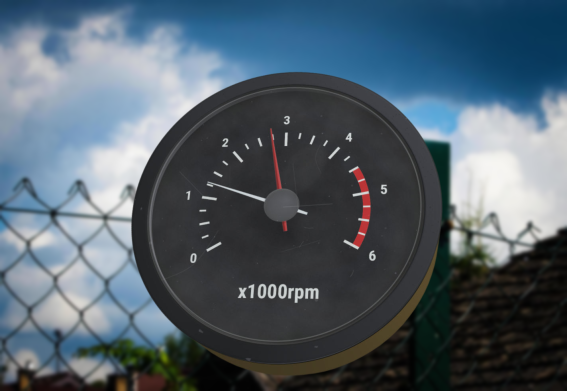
2750 rpm
